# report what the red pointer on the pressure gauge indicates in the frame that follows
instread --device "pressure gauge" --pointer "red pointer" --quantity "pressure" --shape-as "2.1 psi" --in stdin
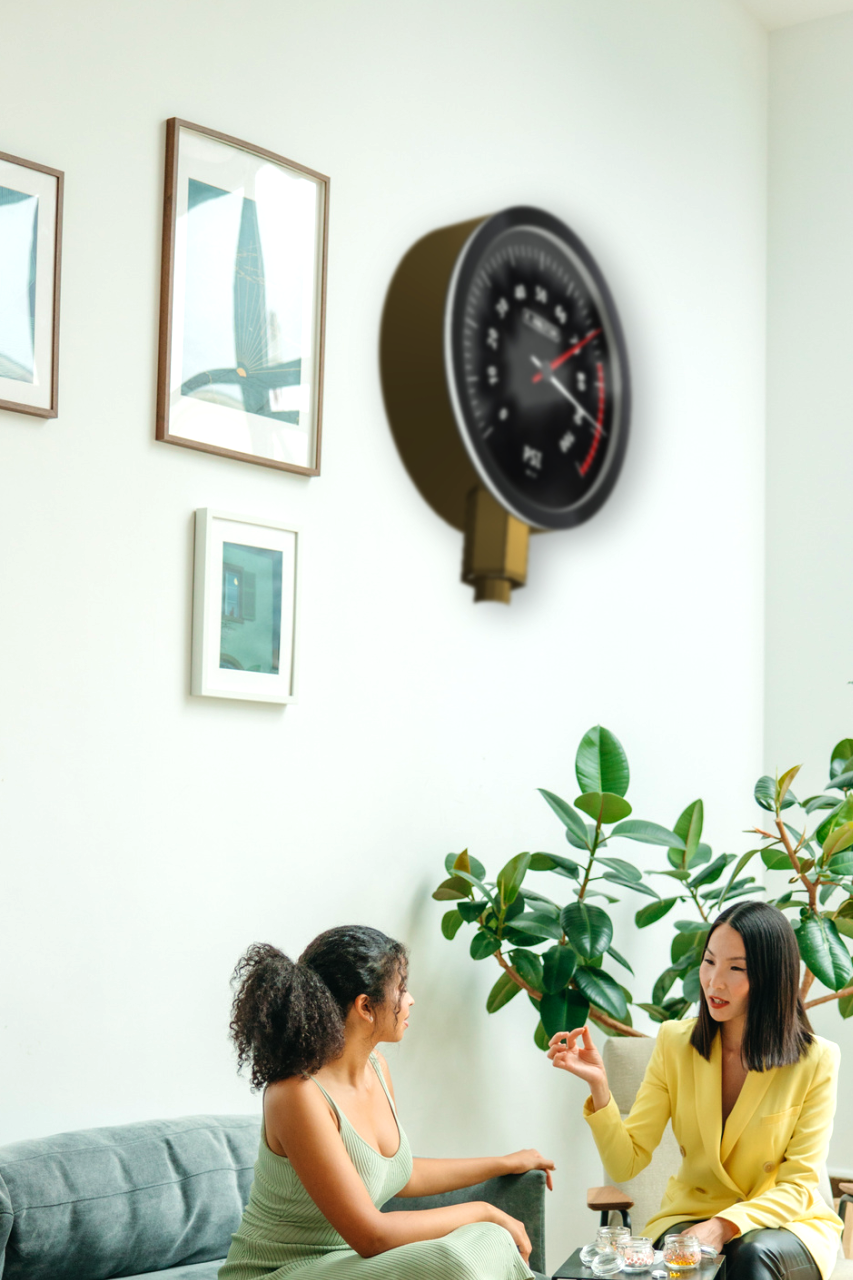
70 psi
